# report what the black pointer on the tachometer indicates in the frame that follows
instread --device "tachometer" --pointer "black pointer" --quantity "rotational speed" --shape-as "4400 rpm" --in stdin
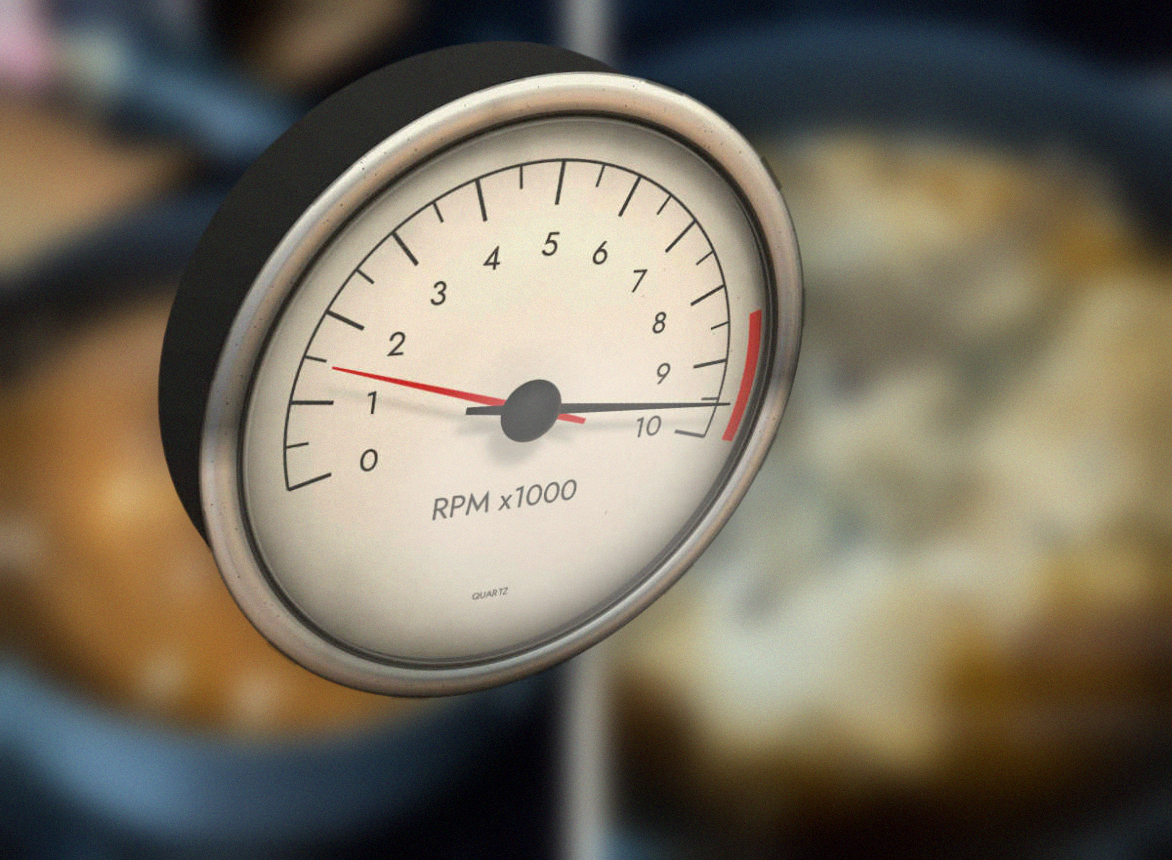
9500 rpm
